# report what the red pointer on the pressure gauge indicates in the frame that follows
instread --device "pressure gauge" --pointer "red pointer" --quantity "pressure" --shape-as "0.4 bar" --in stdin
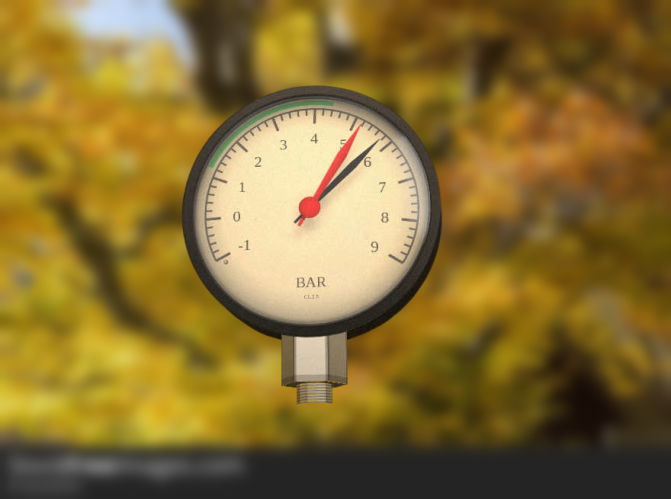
5.2 bar
